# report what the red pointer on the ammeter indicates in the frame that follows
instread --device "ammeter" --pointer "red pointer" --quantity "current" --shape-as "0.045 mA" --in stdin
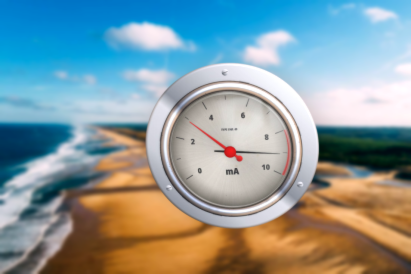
3 mA
